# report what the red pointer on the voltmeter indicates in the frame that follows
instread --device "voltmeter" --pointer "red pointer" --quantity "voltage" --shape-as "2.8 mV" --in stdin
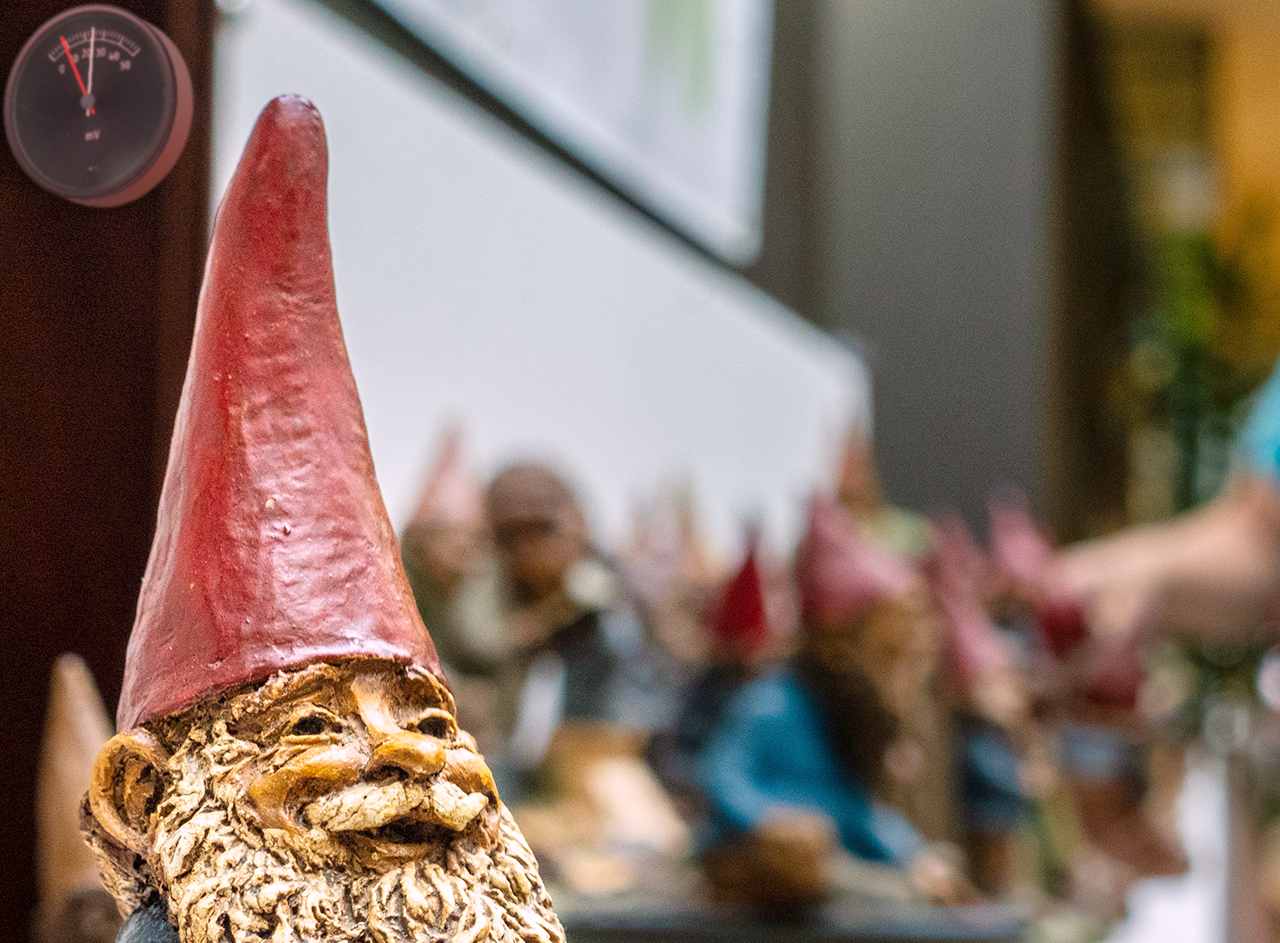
10 mV
